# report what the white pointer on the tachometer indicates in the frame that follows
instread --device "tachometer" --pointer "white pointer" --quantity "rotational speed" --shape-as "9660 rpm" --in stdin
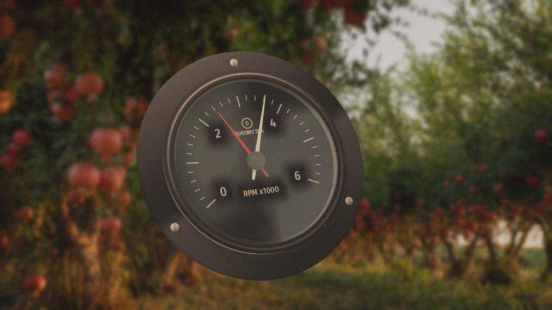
3600 rpm
